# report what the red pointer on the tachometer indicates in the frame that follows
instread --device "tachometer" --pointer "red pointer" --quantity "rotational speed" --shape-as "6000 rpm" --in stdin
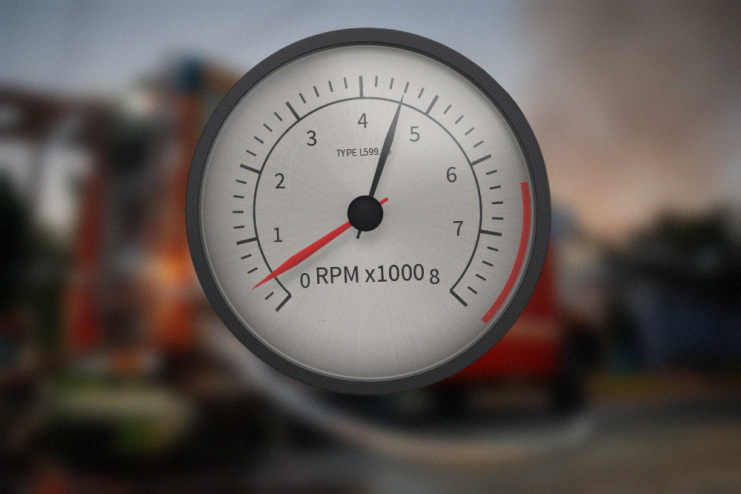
400 rpm
